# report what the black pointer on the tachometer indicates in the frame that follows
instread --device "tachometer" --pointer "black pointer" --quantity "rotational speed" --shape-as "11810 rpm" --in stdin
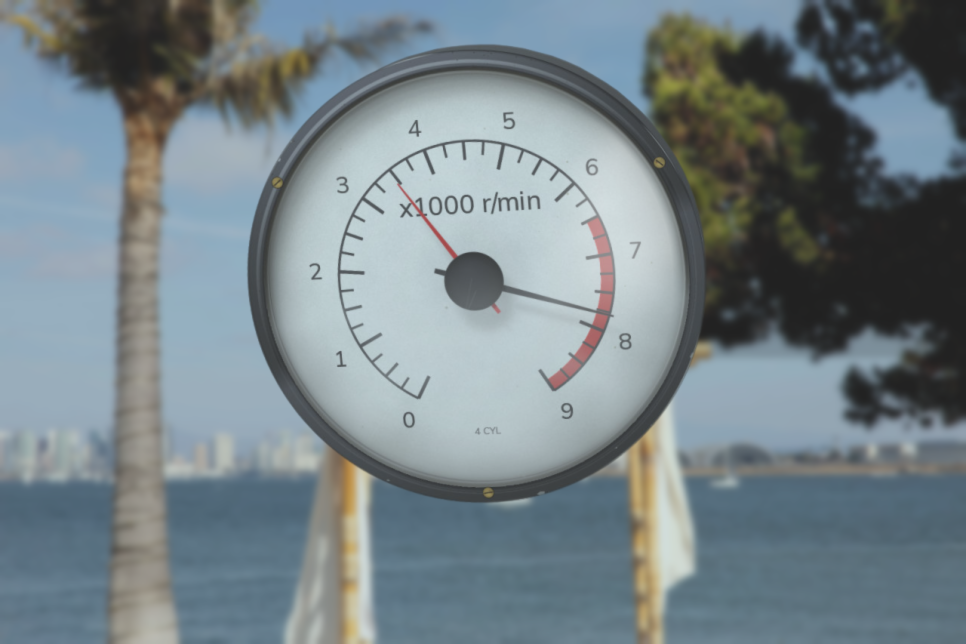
7750 rpm
